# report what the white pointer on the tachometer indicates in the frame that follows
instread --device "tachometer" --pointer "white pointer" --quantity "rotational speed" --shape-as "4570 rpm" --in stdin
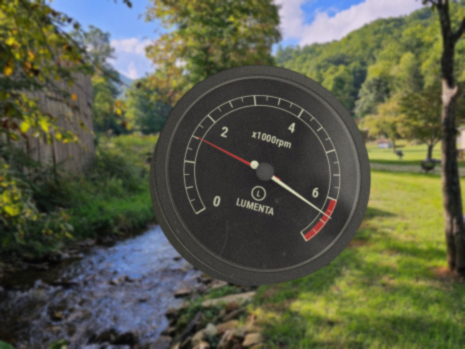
6375 rpm
